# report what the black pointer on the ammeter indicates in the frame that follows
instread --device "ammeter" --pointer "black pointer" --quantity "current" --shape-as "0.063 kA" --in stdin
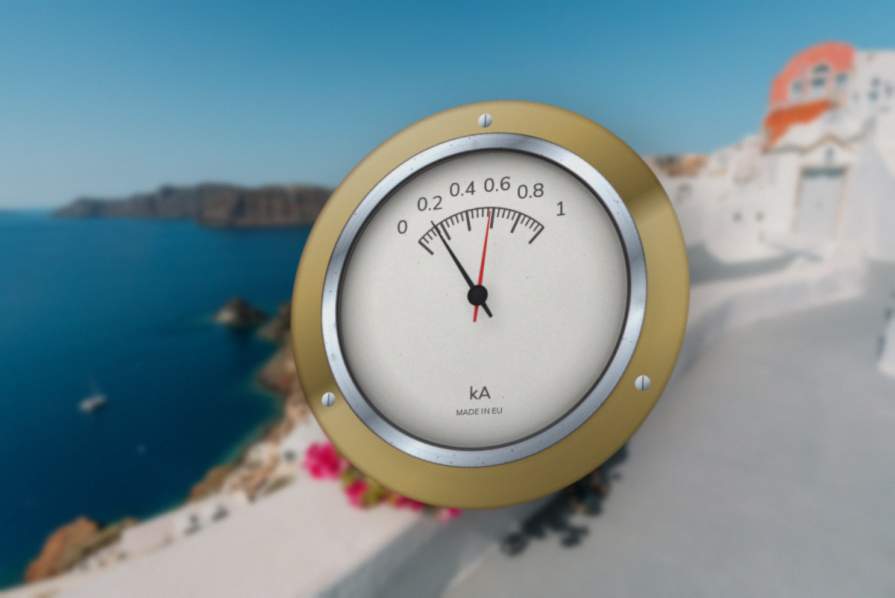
0.16 kA
